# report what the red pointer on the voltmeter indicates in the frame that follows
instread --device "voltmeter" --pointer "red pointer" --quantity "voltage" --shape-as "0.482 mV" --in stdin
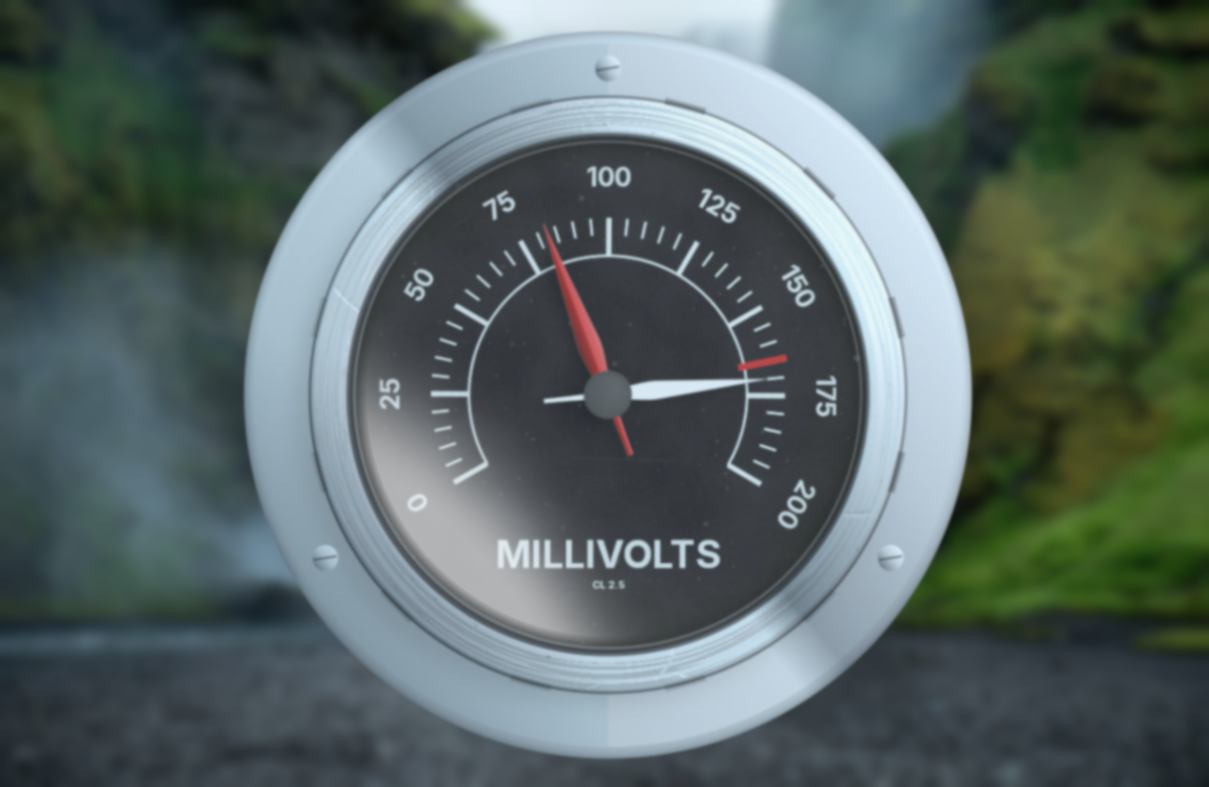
82.5 mV
